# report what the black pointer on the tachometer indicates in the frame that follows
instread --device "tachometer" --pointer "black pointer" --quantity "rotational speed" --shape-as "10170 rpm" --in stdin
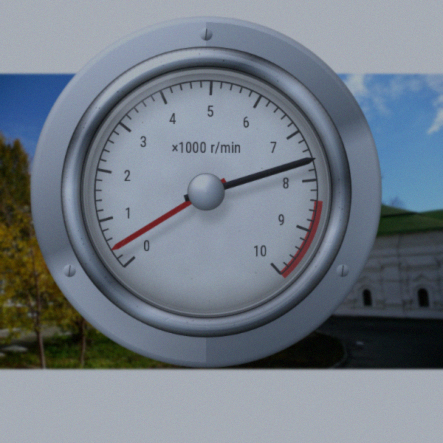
7600 rpm
